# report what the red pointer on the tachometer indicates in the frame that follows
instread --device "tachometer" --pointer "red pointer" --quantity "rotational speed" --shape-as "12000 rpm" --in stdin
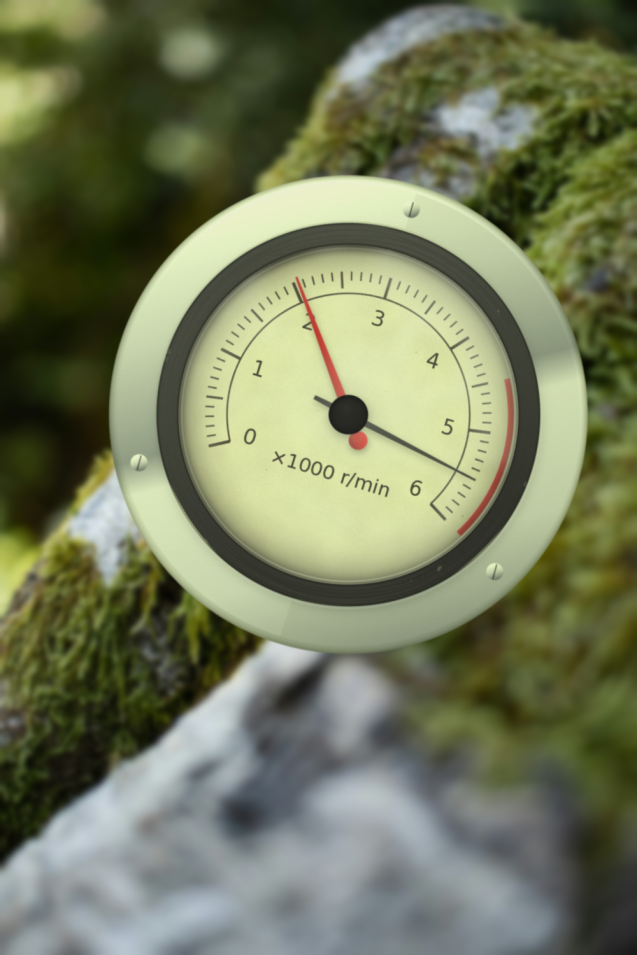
2050 rpm
